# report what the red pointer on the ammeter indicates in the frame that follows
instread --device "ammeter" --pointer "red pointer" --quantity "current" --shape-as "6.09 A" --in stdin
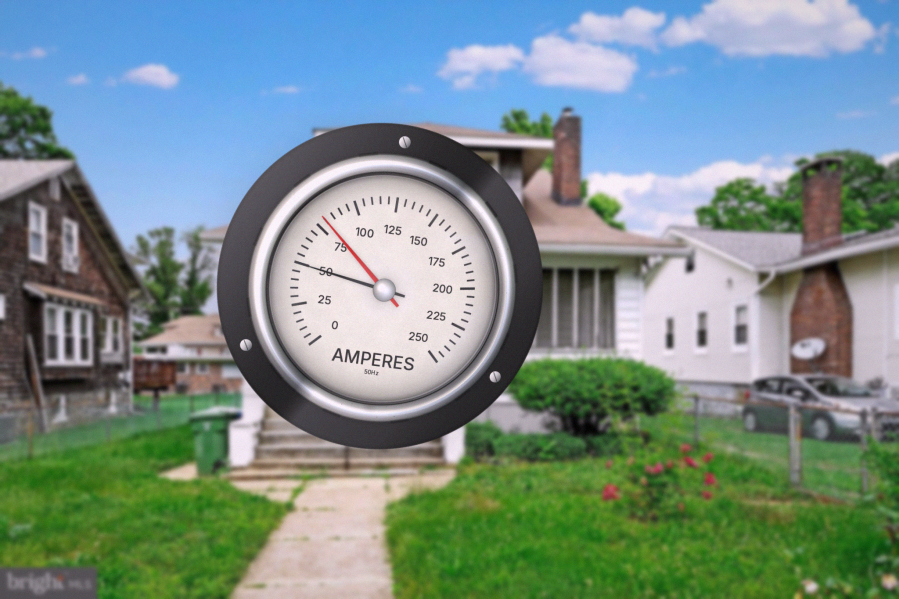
80 A
